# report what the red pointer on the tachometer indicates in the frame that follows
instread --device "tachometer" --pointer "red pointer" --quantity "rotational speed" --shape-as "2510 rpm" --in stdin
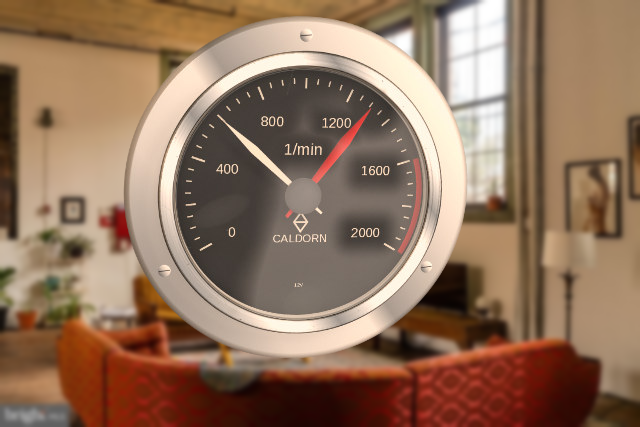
1300 rpm
